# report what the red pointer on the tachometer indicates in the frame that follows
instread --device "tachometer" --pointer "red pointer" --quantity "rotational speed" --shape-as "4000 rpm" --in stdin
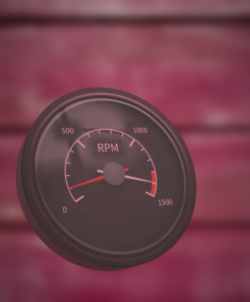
100 rpm
